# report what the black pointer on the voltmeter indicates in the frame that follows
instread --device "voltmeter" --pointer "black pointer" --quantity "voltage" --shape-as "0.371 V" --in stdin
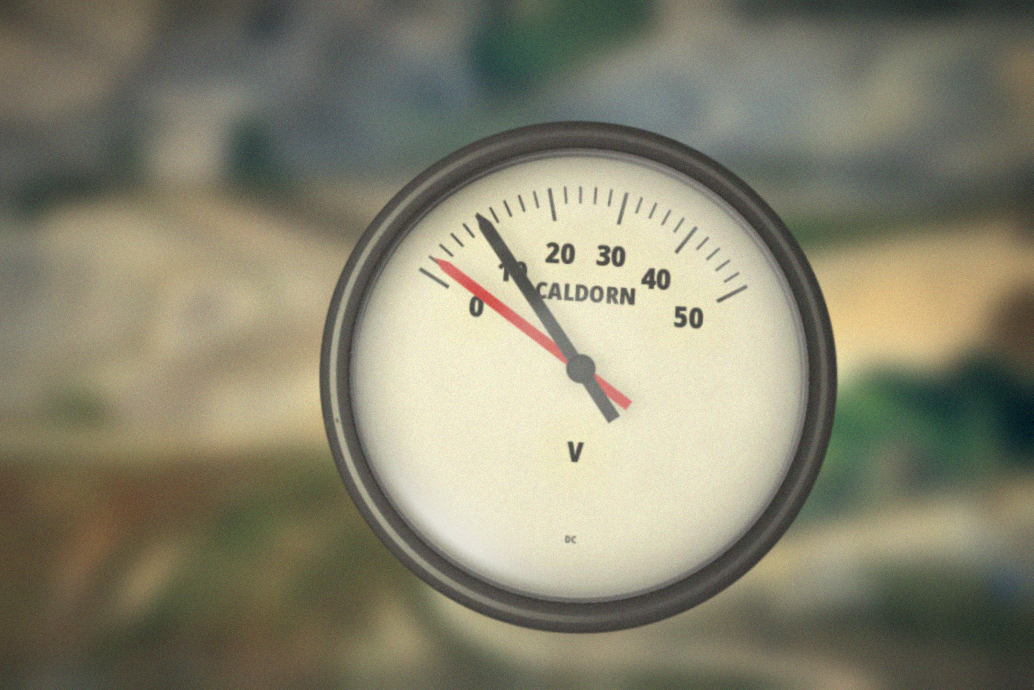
10 V
